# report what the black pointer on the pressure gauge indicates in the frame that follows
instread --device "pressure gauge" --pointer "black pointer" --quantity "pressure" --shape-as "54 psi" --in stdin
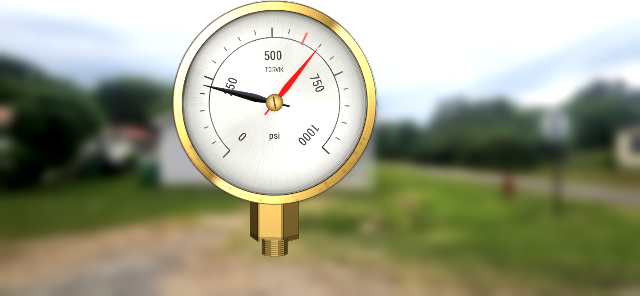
225 psi
